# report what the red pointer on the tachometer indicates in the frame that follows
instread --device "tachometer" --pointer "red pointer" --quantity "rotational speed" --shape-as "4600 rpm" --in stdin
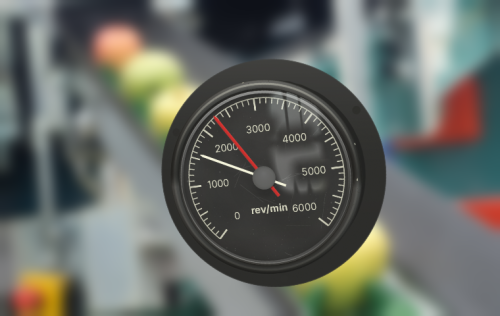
2300 rpm
